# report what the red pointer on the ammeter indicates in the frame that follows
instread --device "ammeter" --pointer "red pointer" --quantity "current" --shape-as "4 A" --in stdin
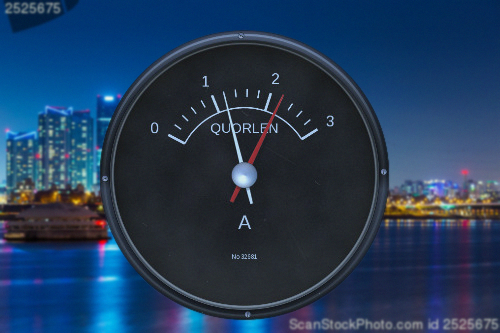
2.2 A
